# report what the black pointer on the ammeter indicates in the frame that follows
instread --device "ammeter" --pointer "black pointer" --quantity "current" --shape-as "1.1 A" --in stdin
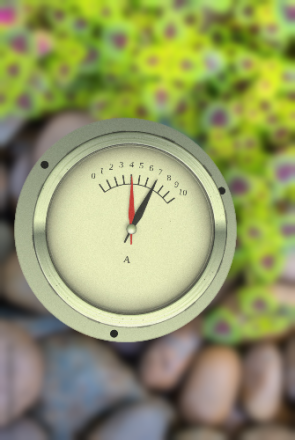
7 A
